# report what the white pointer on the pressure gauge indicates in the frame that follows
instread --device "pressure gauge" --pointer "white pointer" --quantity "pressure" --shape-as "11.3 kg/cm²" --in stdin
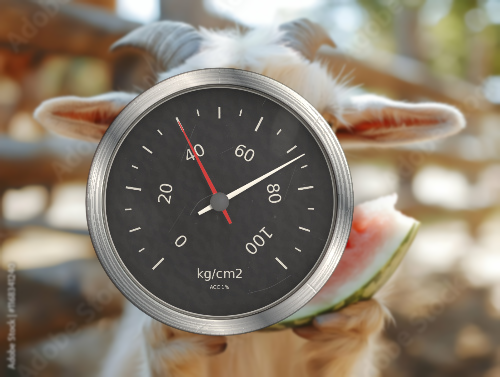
72.5 kg/cm²
